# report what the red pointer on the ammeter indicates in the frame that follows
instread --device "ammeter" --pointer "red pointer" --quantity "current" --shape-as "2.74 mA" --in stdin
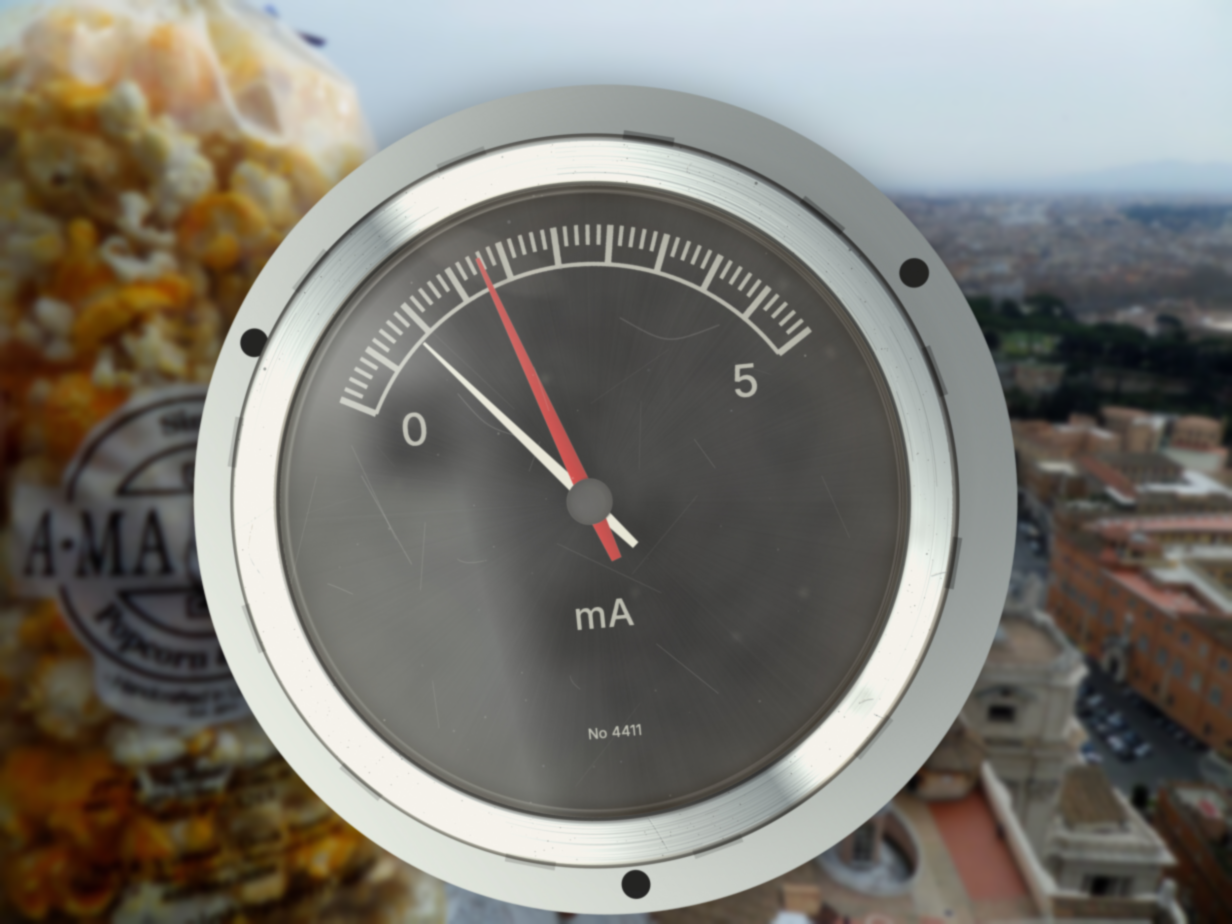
1.8 mA
